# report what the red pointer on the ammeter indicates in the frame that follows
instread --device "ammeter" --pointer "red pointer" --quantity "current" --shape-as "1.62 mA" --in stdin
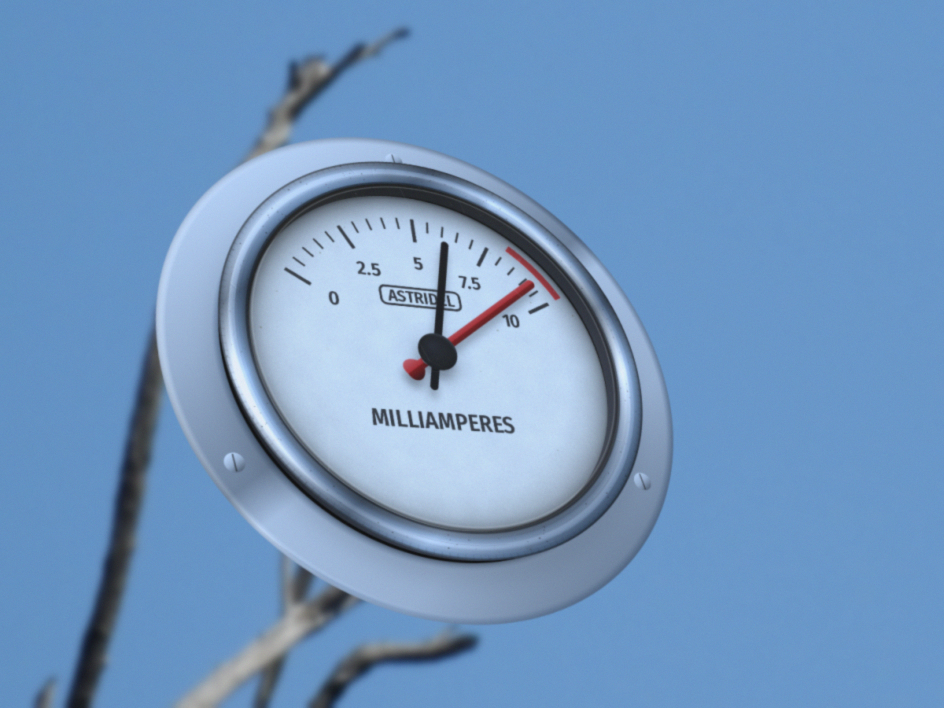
9.25 mA
